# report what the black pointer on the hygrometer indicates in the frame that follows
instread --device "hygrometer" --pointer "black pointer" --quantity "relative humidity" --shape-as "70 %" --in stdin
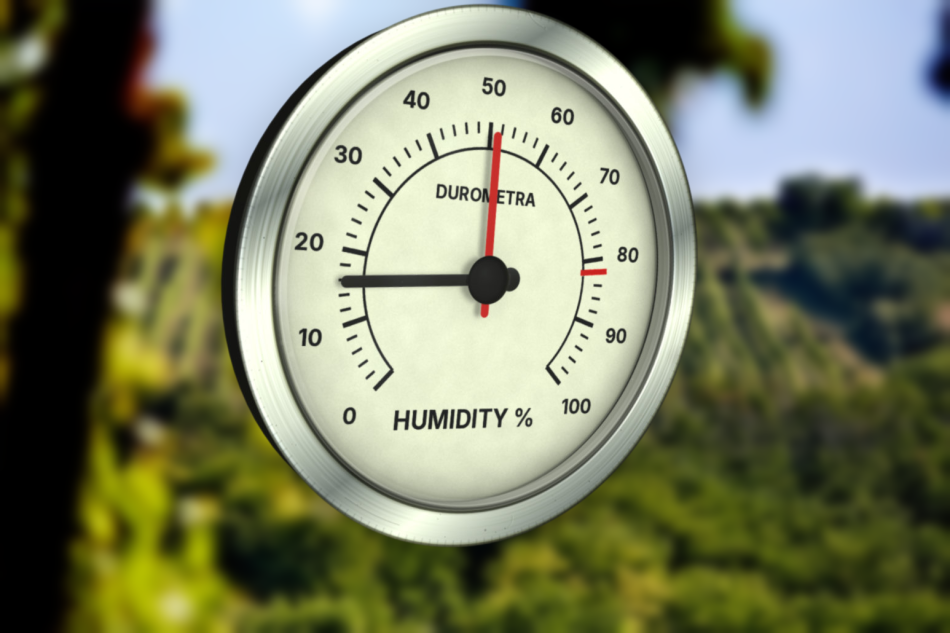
16 %
